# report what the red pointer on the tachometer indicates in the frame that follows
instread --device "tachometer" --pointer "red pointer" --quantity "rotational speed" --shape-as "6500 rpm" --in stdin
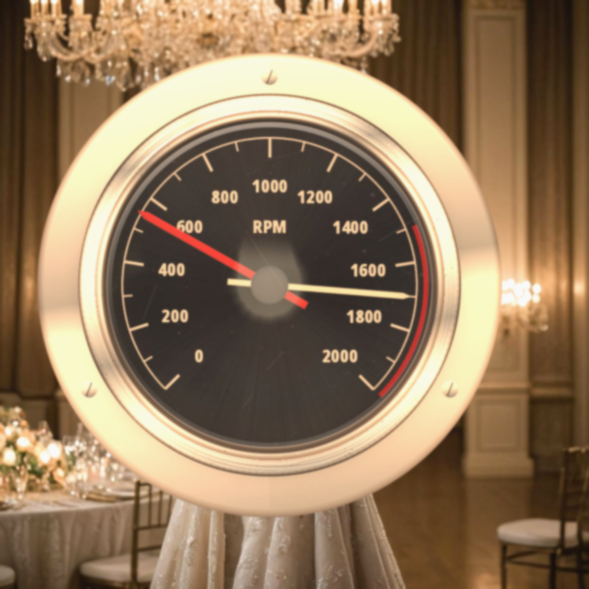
550 rpm
